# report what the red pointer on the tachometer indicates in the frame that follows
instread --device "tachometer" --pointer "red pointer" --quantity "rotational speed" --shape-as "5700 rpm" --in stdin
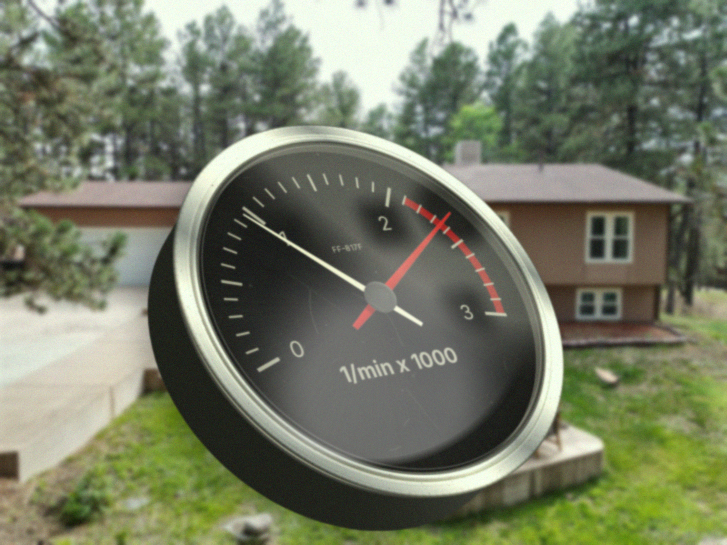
2350 rpm
